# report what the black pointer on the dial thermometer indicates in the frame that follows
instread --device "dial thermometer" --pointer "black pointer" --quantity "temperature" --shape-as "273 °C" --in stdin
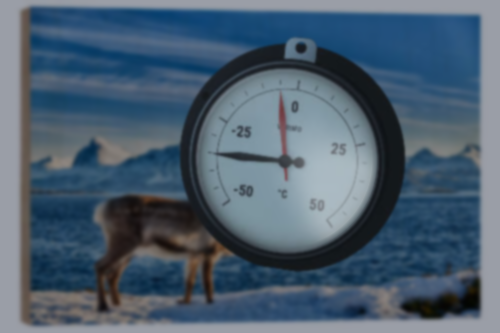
-35 °C
